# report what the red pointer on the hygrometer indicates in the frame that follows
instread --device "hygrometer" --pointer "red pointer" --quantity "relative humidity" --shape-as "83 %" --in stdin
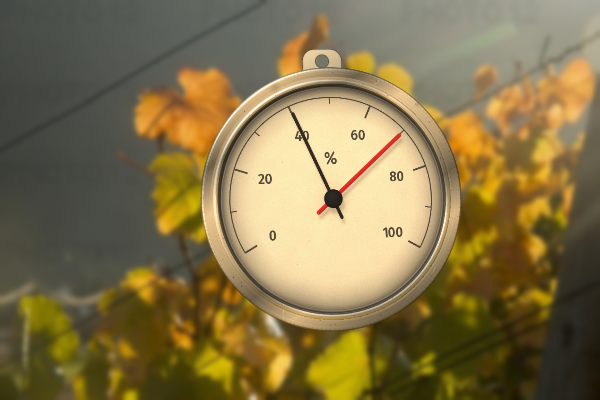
70 %
